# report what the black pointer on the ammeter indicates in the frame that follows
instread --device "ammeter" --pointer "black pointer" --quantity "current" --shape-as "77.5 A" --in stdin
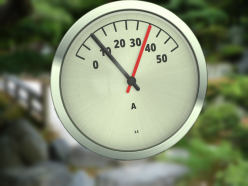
10 A
